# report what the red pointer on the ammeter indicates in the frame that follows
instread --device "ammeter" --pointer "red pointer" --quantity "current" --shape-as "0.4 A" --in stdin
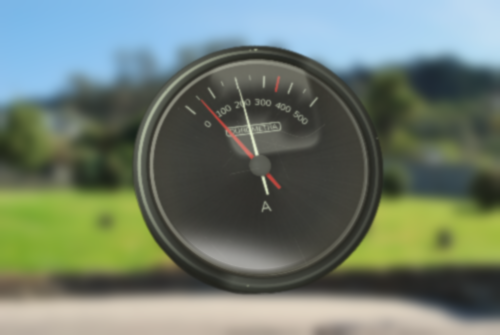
50 A
